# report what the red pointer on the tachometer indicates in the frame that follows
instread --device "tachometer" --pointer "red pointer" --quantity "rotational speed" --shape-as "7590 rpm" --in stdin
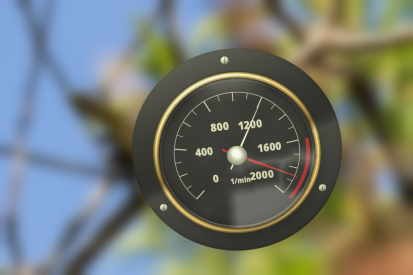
1850 rpm
